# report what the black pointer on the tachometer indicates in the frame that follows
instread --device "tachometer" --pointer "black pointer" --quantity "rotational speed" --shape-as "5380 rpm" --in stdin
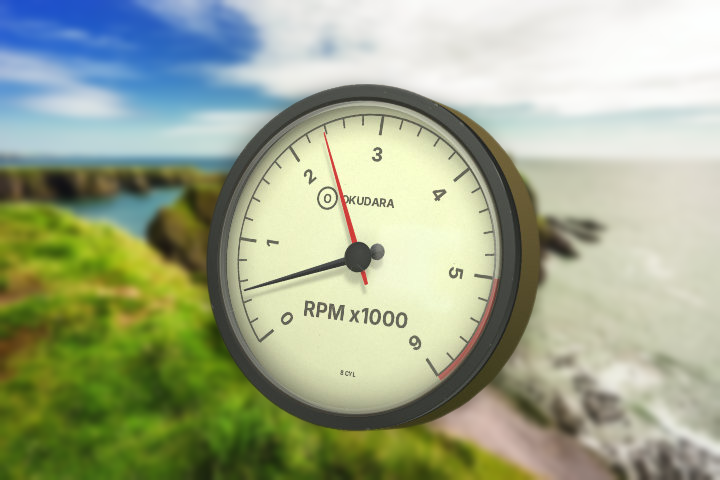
500 rpm
